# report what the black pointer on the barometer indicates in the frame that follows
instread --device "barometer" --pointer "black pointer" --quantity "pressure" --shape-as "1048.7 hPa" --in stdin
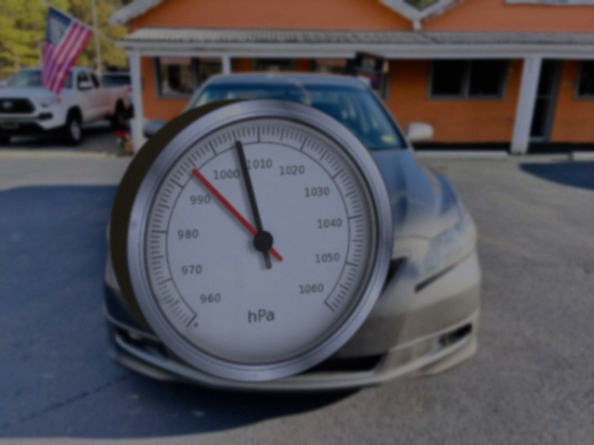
1005 hPa
